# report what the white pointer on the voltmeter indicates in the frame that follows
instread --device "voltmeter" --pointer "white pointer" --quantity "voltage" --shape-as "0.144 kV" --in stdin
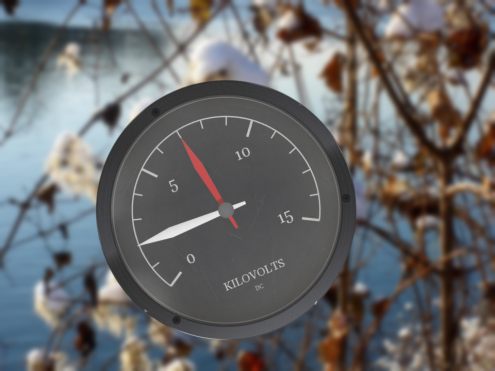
2 kV
